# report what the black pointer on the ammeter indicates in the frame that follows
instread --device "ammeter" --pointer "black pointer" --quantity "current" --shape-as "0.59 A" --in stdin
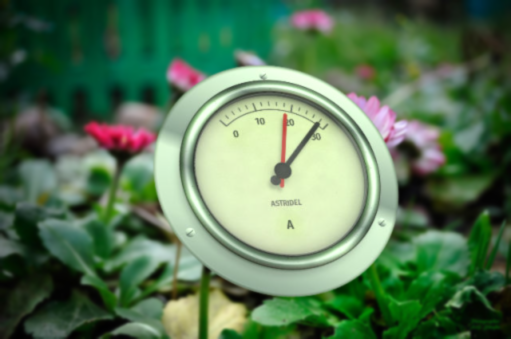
28 A
